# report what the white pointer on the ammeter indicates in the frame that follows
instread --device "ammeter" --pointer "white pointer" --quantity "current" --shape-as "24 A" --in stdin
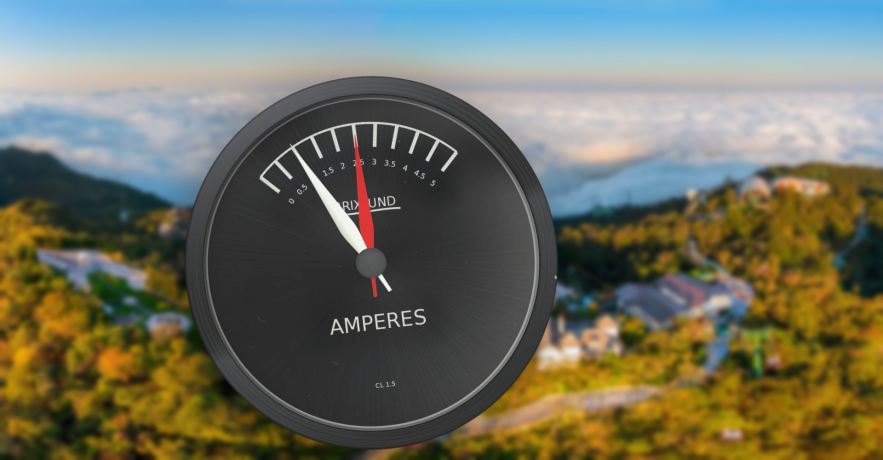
1 A
